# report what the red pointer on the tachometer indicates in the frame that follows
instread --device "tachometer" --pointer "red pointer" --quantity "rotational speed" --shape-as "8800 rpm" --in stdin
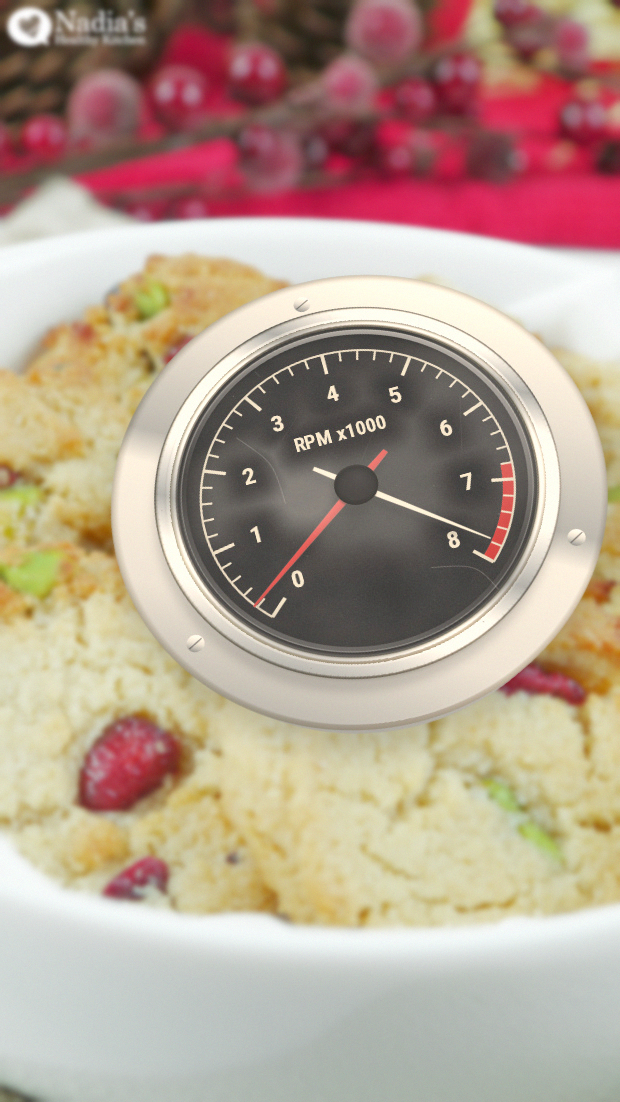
200 rpm
